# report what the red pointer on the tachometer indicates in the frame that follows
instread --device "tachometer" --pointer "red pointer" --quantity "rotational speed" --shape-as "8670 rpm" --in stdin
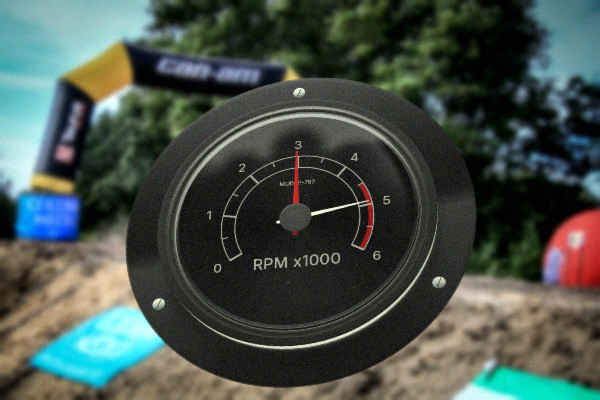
3000 rpm
